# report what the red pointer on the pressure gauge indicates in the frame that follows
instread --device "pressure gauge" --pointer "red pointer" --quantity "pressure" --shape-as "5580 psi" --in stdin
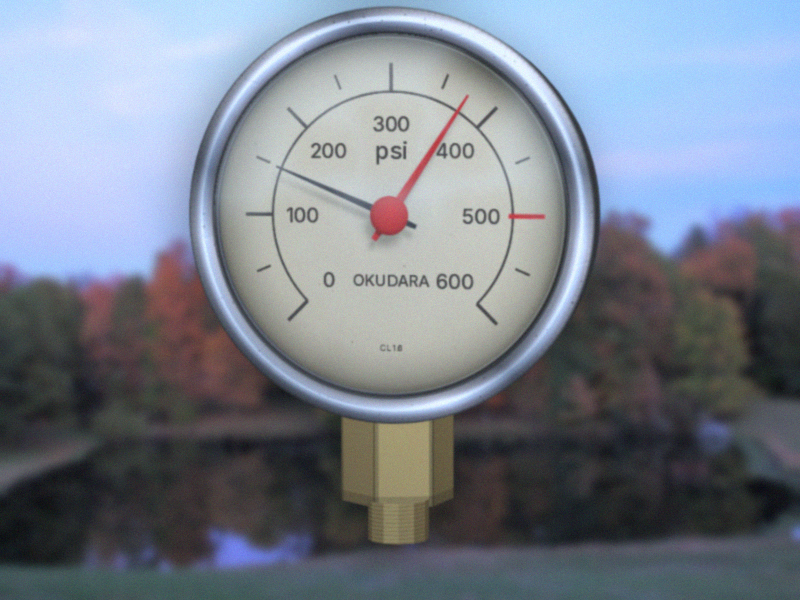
375 psi
